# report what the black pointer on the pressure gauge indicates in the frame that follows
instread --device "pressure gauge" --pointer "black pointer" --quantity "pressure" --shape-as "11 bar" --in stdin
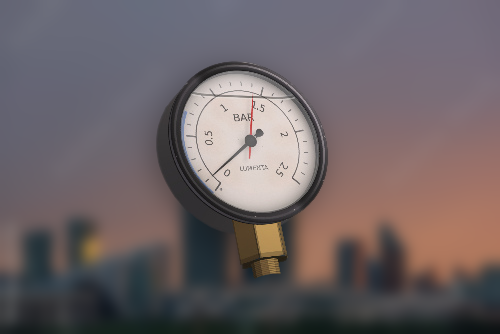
0.1 bar
